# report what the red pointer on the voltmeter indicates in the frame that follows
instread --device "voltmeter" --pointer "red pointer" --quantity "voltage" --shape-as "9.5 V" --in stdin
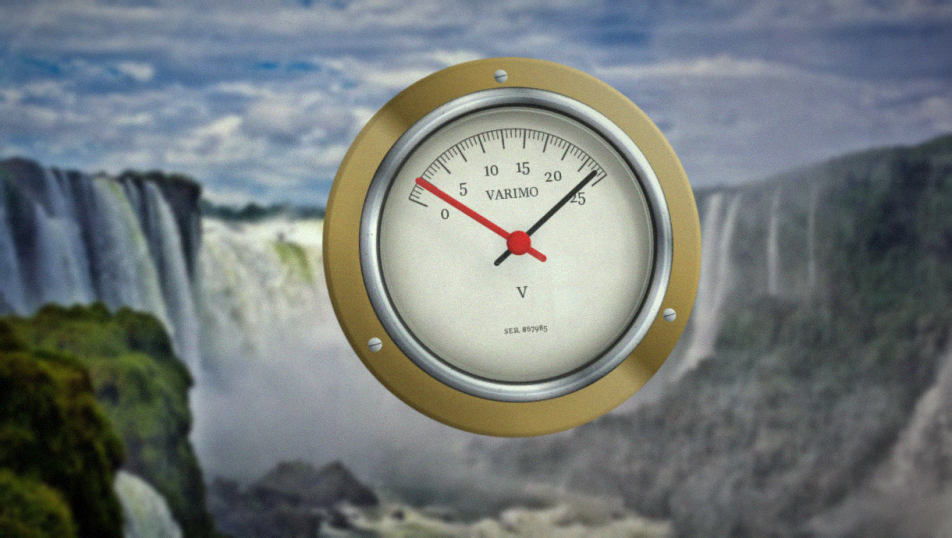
2 V
